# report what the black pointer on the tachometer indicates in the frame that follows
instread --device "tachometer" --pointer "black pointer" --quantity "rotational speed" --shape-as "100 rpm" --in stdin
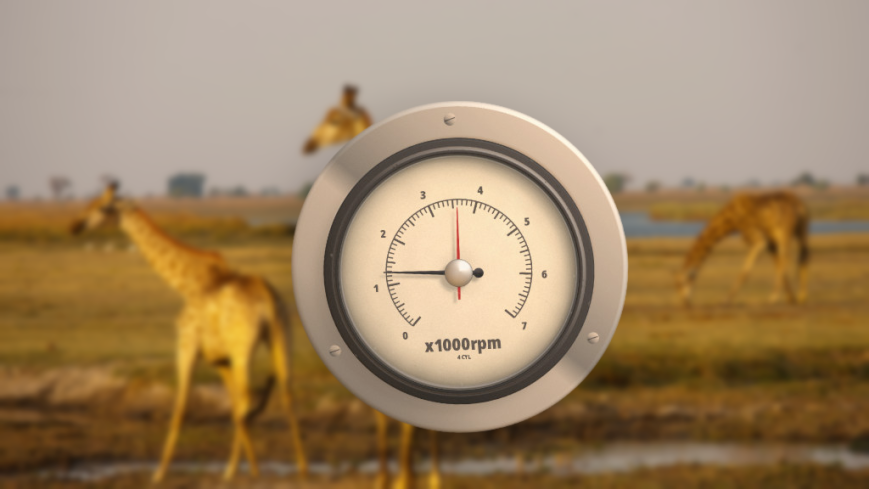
1300 rpm
